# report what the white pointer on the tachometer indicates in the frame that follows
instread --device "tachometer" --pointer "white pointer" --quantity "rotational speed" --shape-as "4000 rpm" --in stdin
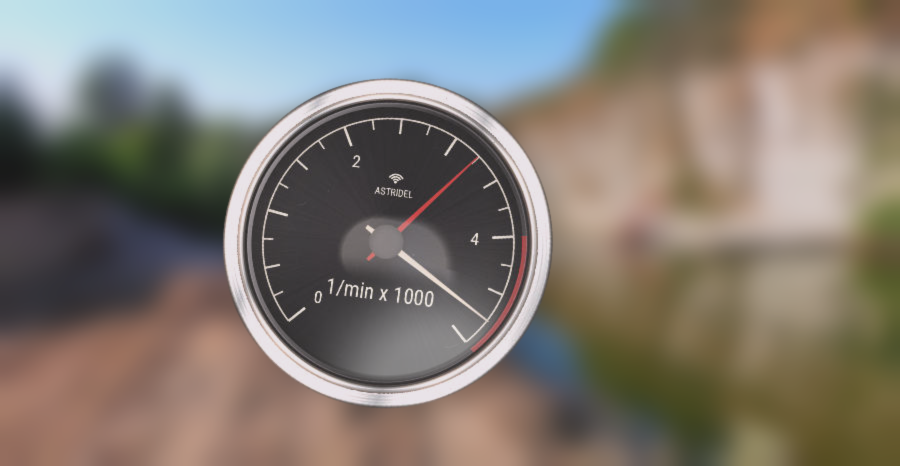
4750 rpm
